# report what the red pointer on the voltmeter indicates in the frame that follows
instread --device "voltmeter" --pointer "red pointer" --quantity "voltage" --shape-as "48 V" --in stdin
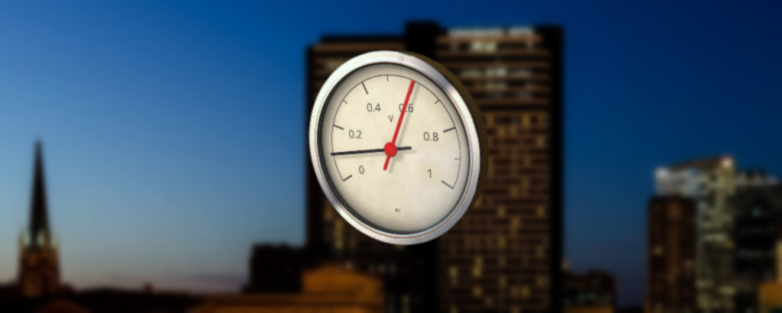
0.6 V
